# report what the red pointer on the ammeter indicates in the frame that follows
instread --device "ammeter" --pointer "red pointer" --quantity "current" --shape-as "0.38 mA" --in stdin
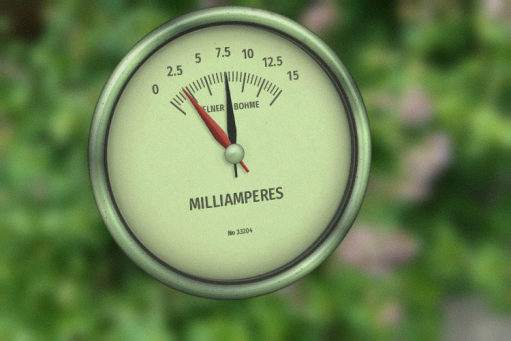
2 mA
